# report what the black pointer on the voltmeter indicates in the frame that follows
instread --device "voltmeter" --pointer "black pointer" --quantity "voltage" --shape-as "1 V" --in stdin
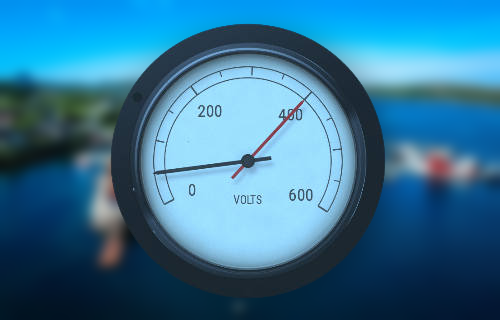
50 V
